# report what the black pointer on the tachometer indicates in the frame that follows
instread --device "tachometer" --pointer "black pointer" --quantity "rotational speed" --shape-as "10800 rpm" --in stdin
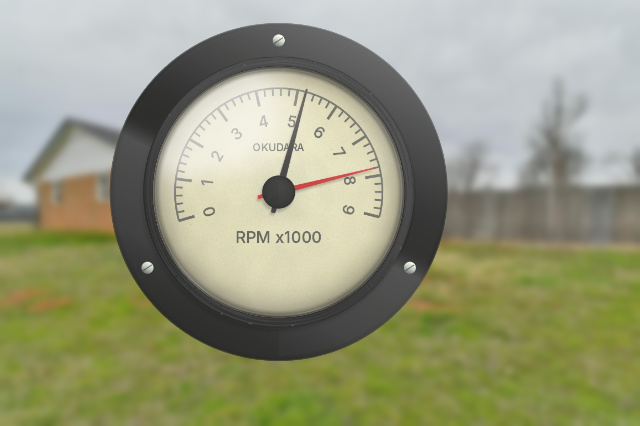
5200 rpm
